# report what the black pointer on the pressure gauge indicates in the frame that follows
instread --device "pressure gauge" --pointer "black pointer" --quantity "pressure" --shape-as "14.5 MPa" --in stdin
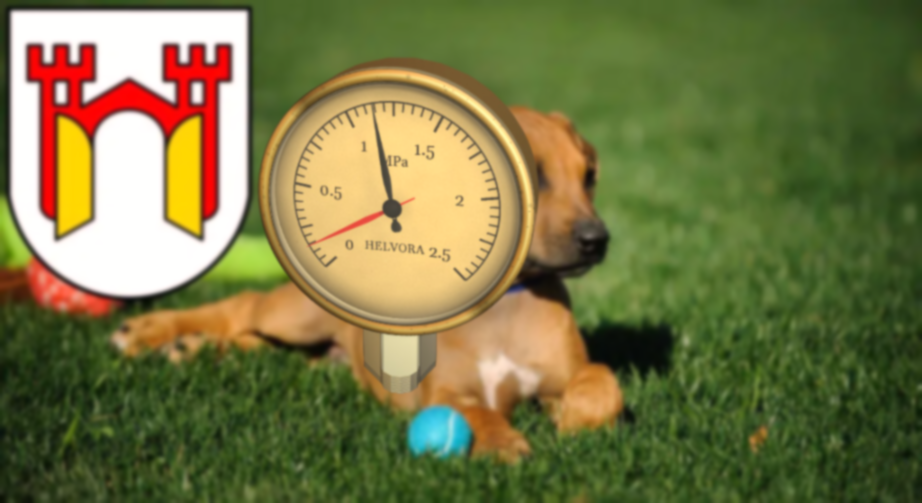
1.15 MPa
